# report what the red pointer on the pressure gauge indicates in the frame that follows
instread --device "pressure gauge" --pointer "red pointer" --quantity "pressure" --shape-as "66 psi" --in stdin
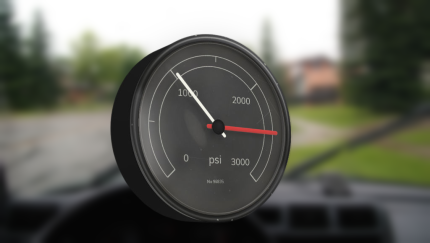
2500 psi
